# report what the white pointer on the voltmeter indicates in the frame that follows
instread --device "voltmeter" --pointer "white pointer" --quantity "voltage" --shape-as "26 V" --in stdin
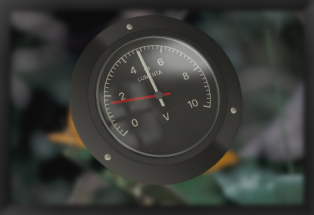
4.8 V
